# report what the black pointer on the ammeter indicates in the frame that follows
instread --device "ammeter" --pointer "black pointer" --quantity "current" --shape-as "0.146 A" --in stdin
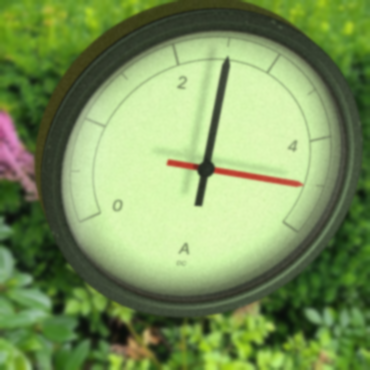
2.5 A
